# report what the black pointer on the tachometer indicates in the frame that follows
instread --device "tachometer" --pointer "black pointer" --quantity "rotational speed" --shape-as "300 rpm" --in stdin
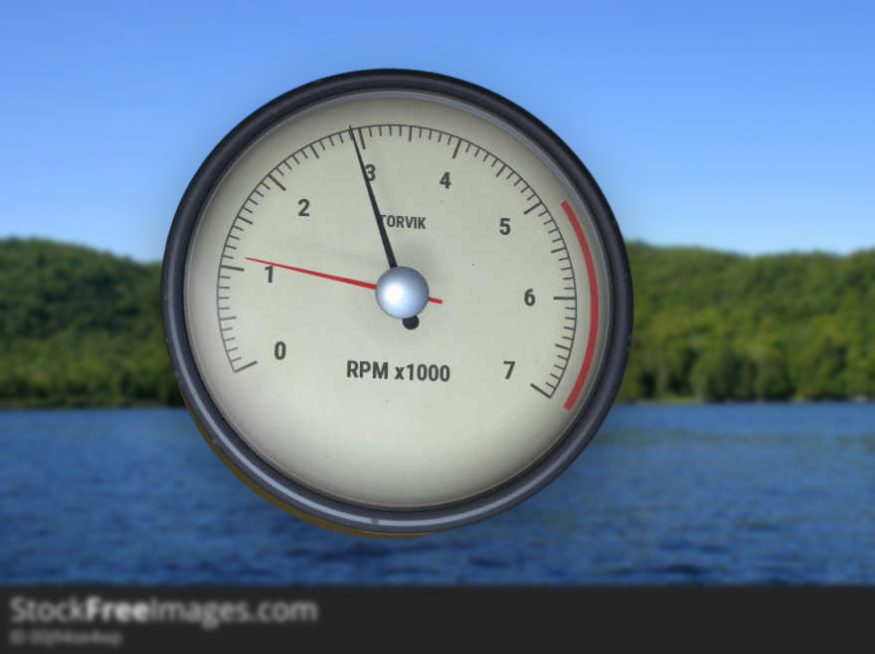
2900 rpm
